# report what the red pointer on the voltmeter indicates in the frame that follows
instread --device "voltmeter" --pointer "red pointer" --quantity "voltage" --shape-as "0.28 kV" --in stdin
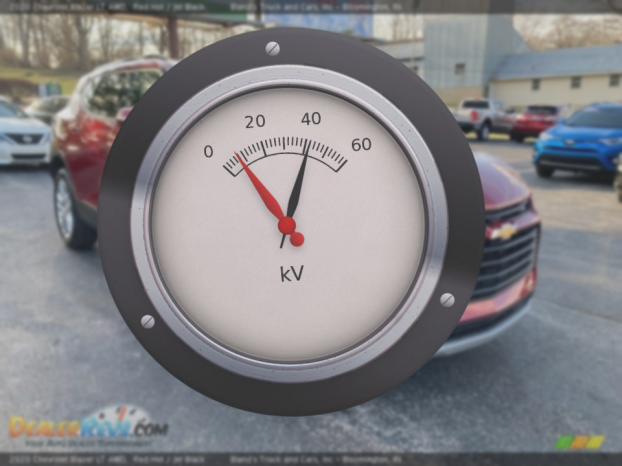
8 kV
